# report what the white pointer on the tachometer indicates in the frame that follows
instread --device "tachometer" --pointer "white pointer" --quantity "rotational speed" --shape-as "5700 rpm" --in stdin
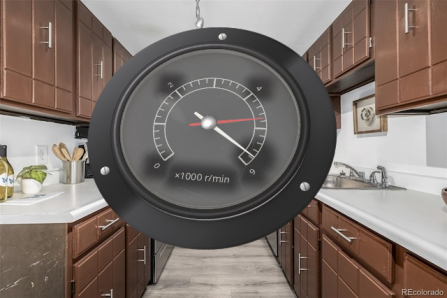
5800 rpm
